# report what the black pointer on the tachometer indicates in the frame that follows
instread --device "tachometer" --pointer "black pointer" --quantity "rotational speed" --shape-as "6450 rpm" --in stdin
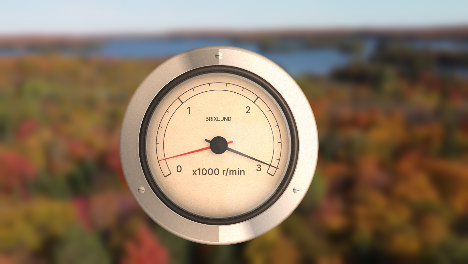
2900 rpm
